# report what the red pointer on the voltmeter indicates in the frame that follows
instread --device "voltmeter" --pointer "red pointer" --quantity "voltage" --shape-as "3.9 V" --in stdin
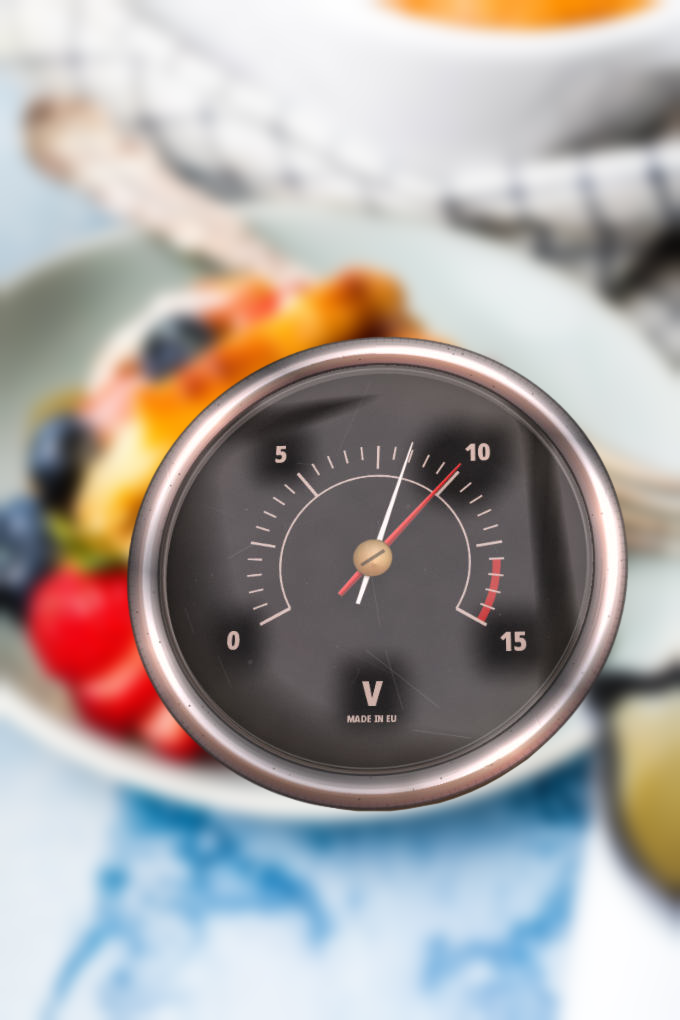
10 V
